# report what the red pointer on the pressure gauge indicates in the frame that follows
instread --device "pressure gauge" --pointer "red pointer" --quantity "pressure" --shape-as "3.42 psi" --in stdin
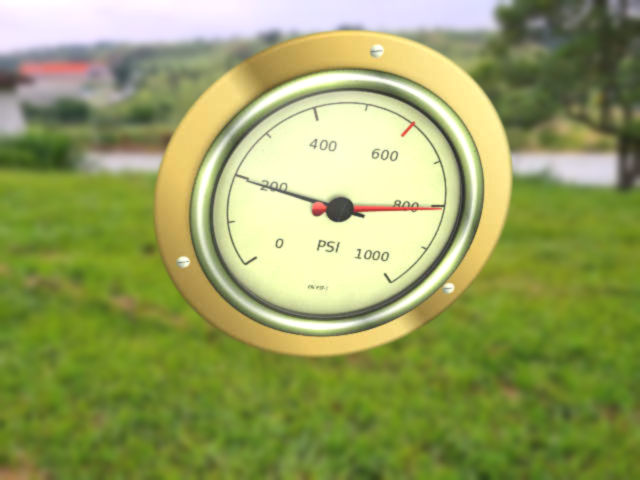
800 psi
